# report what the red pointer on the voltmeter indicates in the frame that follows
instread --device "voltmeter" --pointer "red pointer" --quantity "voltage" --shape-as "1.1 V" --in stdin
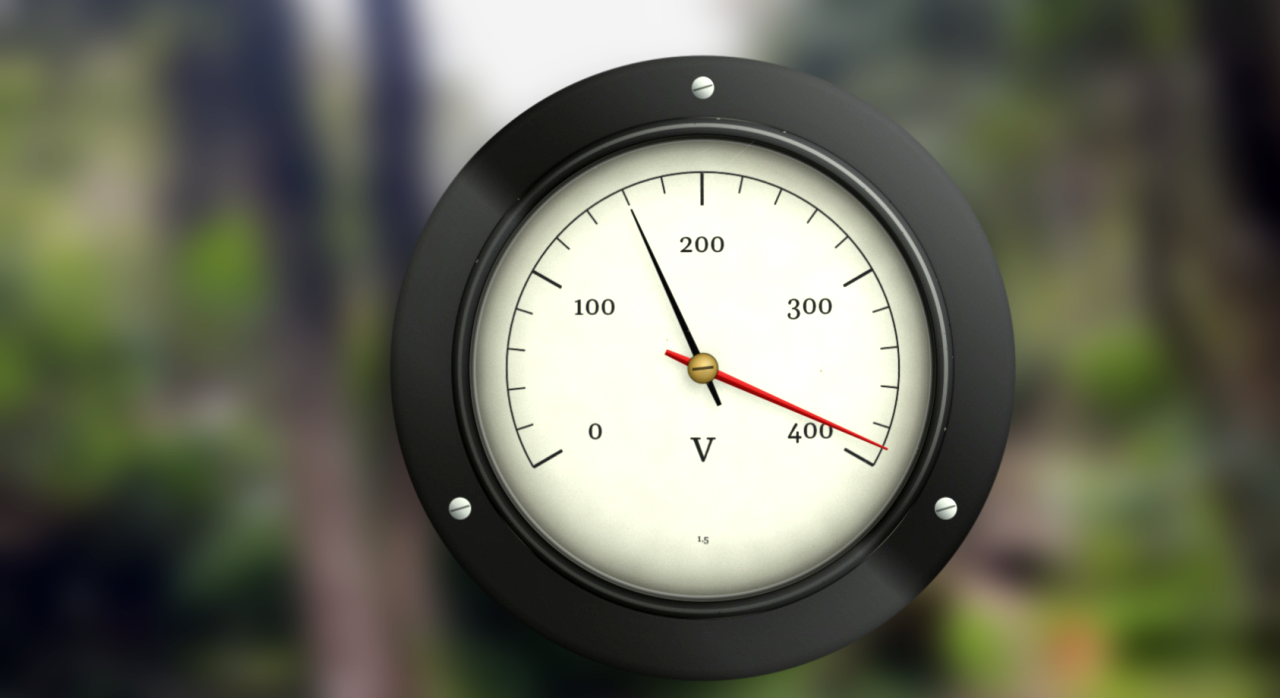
390 V
